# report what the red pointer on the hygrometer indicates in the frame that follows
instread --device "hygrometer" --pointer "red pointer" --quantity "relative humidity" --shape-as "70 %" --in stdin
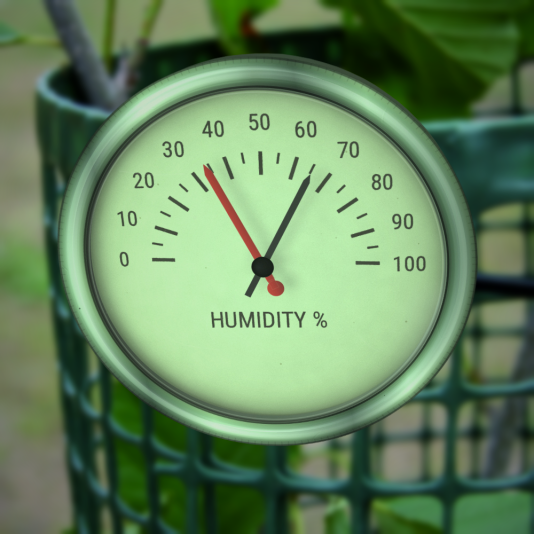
35 %
